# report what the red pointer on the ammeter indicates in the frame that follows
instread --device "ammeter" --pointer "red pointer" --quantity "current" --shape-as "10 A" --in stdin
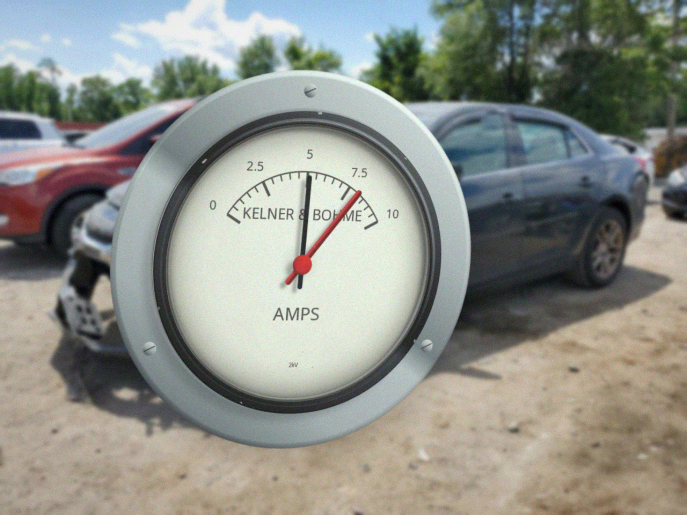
8 A
